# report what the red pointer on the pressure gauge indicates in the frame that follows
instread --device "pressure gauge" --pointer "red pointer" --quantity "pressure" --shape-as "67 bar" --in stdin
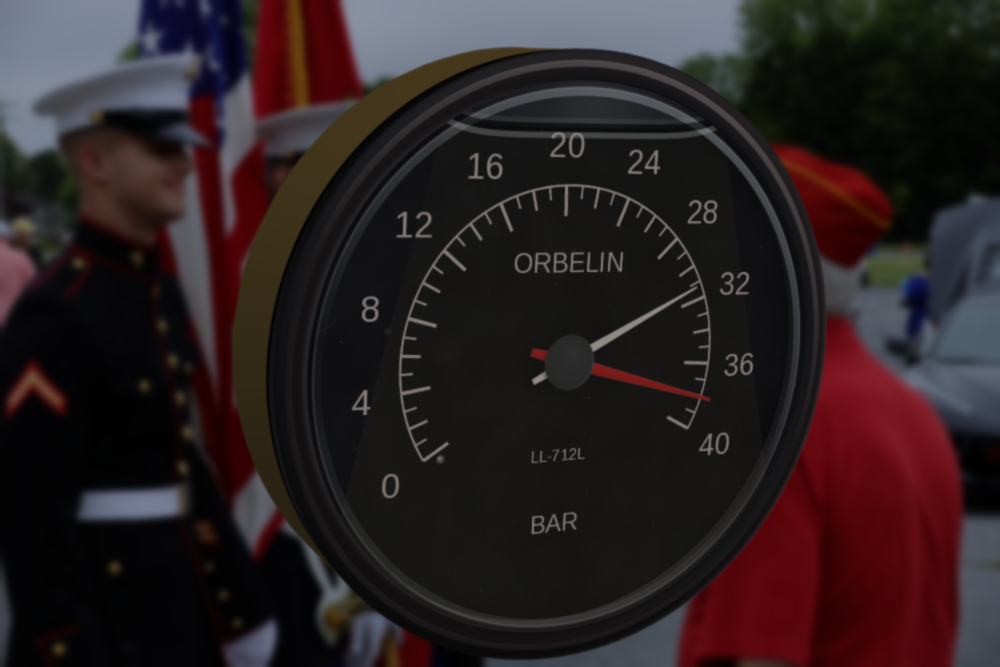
38 bar
